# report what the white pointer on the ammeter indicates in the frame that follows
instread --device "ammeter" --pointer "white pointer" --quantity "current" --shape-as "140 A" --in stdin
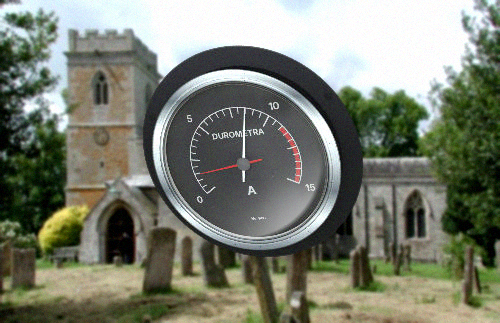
8.5 A
